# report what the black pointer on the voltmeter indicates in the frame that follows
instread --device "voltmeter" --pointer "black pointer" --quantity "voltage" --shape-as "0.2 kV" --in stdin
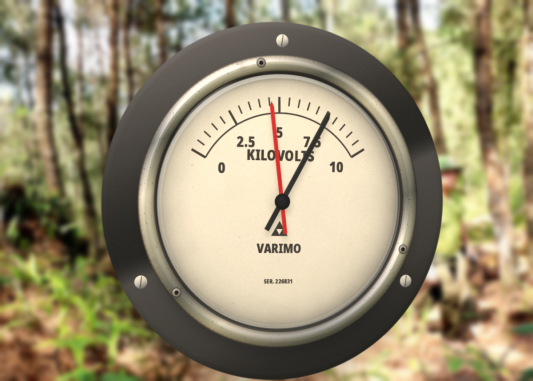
7.5 kV
